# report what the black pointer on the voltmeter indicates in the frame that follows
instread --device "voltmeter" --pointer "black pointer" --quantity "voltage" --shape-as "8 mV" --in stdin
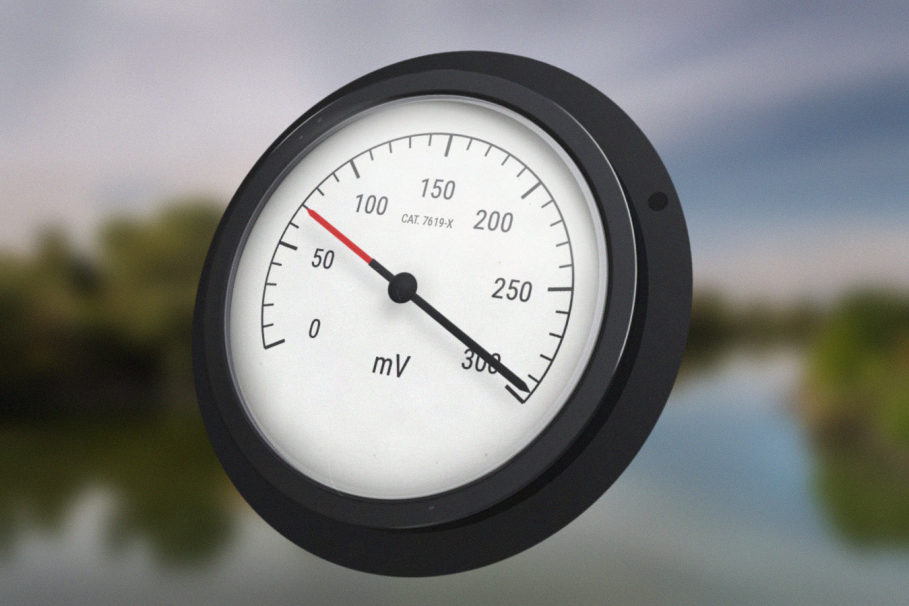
295 mV
